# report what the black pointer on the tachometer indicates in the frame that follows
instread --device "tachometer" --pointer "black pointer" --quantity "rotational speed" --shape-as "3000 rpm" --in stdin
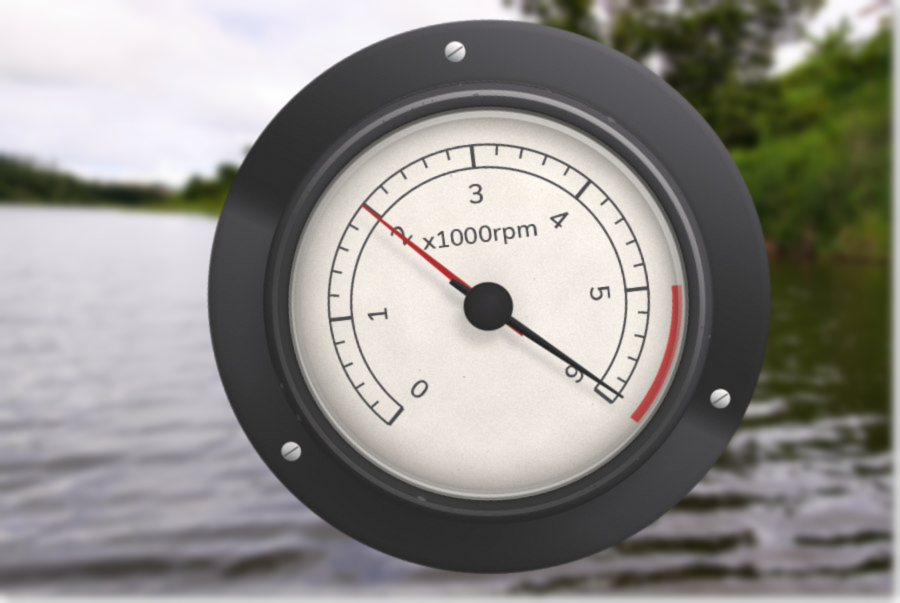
5900 rpm
